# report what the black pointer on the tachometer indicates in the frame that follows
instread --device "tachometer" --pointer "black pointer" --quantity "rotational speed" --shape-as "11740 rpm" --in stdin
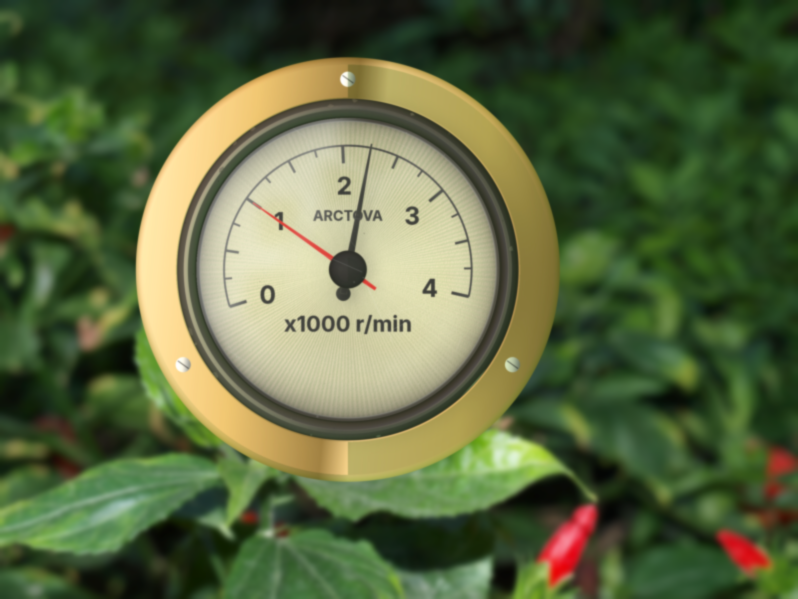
2250 rpm
